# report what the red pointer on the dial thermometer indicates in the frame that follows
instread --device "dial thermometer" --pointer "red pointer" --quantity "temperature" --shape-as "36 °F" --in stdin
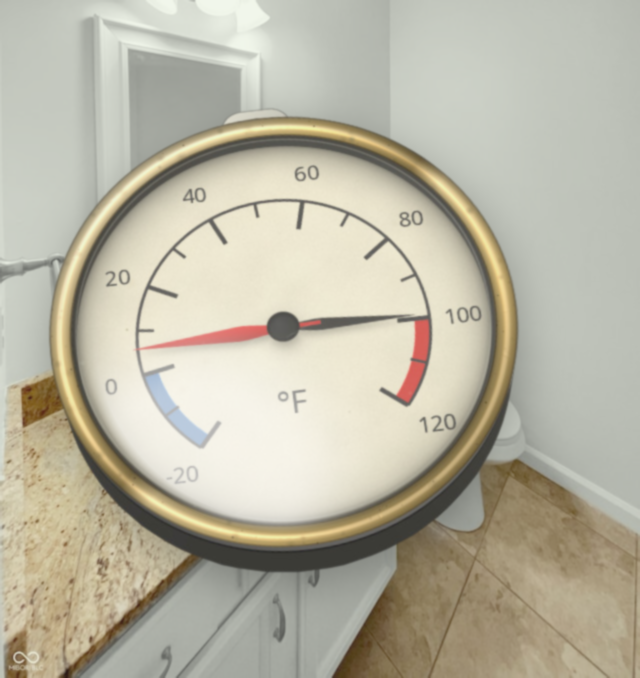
5 °F
